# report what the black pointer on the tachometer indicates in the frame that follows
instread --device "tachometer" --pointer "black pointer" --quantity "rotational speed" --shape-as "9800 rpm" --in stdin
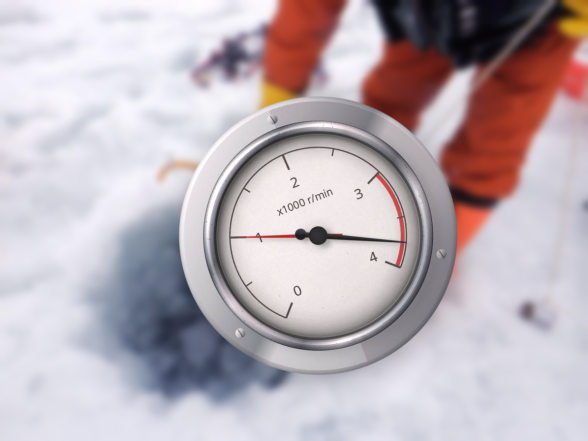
3750 rpm
